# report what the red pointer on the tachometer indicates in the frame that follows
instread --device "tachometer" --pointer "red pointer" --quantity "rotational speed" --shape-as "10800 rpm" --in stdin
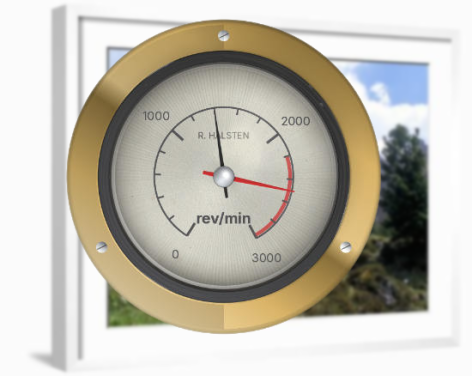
2500 rpm
